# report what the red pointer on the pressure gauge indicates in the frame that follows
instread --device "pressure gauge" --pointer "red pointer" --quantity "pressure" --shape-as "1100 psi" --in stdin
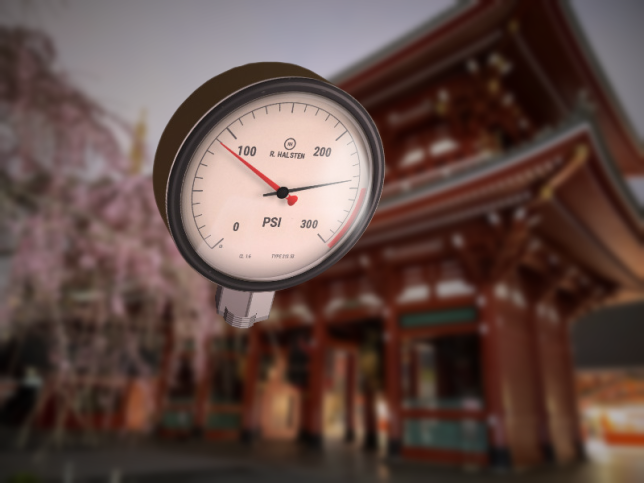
90 psi
